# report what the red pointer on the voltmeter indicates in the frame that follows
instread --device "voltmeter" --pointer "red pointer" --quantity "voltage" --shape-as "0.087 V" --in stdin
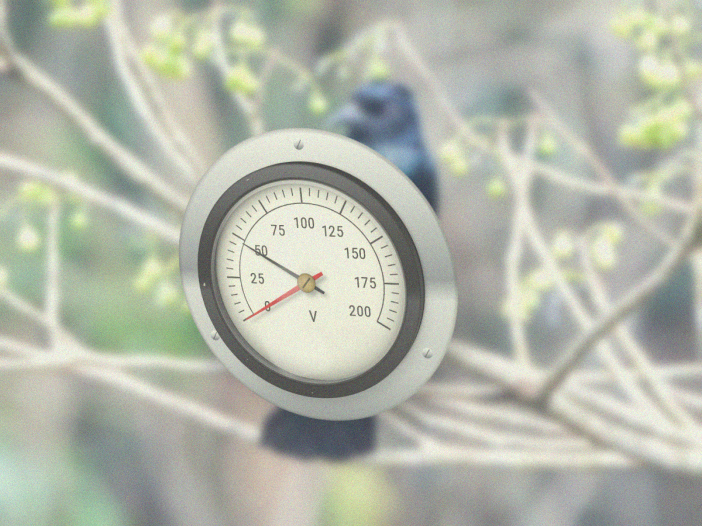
0 V
